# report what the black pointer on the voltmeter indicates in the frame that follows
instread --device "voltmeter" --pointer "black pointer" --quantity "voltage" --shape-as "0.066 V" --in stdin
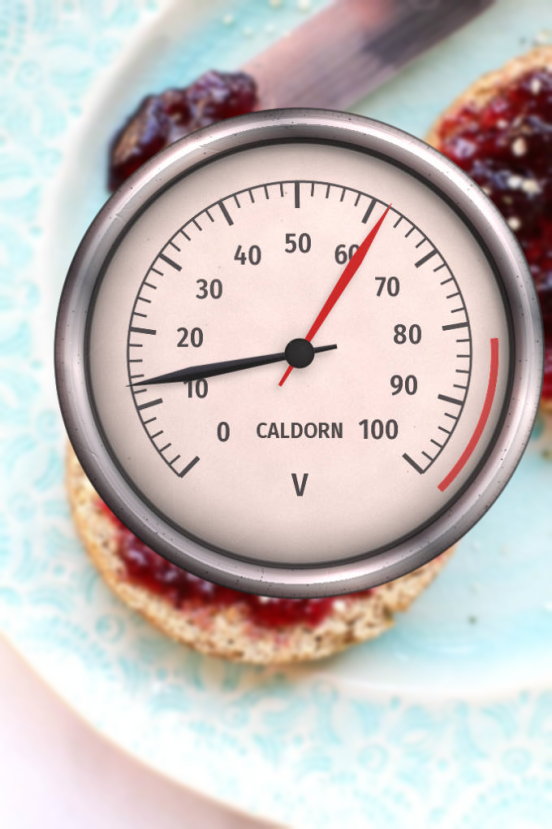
13 V
